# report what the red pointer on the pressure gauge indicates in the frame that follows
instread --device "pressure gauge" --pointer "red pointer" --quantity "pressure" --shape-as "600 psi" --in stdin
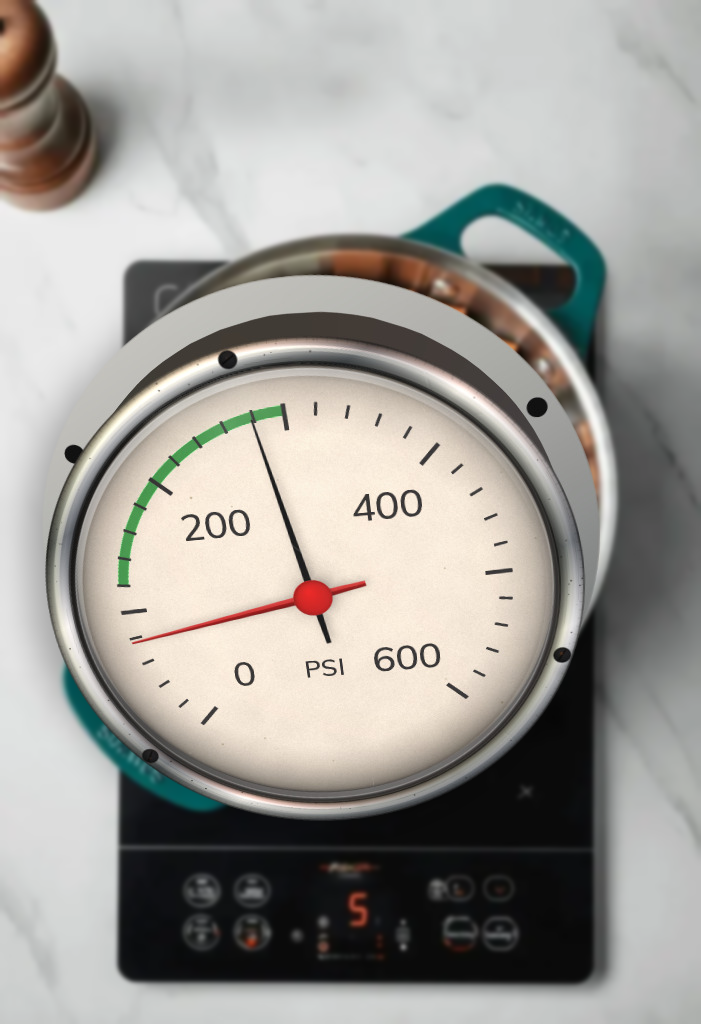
80 psi
